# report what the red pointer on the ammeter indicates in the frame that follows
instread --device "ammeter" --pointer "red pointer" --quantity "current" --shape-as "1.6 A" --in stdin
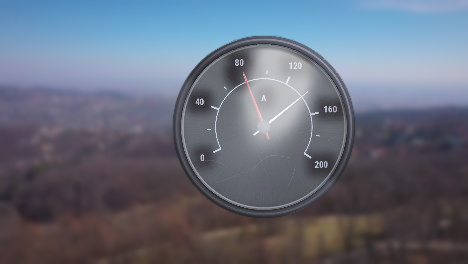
80 A
